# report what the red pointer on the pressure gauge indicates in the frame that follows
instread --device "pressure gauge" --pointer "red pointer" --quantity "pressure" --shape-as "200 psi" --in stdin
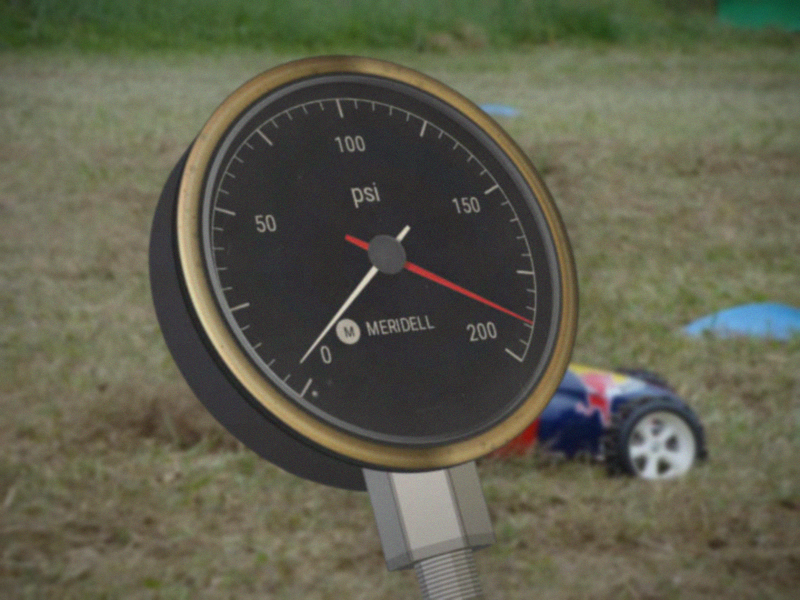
190 psi
